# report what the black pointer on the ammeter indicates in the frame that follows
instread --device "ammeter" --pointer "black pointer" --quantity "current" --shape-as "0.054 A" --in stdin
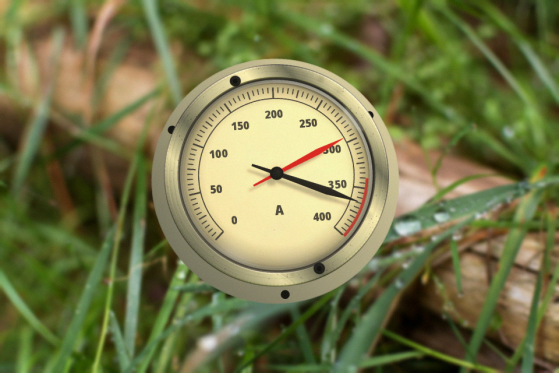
365 A
